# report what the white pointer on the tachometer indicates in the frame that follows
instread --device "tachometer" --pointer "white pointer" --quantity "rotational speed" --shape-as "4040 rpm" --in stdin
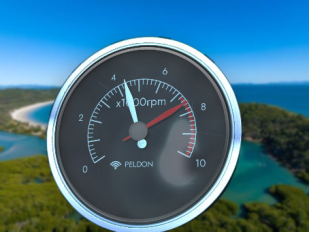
4400 rpm
